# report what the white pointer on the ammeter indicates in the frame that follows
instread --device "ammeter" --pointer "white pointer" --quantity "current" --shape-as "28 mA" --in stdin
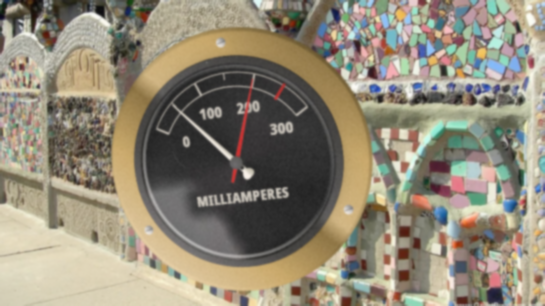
50 mA
